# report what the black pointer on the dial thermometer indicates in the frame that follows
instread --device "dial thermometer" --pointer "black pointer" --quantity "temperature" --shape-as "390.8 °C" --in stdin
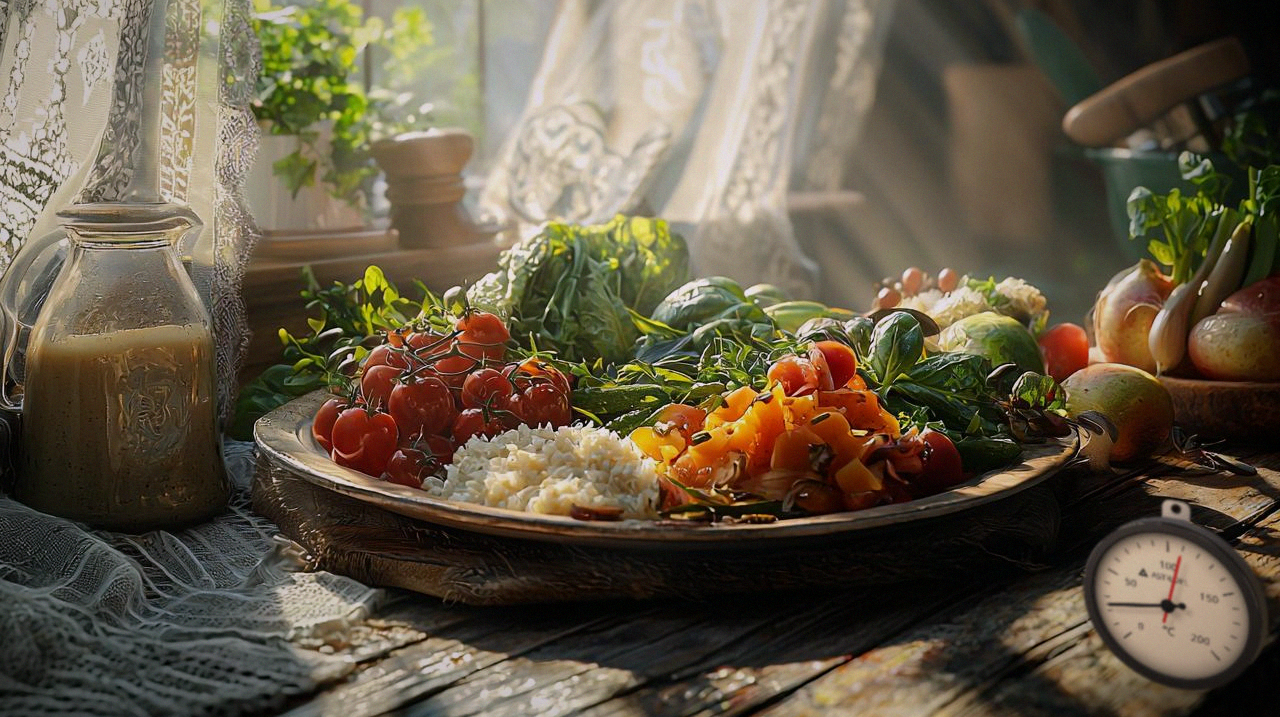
25 °C
